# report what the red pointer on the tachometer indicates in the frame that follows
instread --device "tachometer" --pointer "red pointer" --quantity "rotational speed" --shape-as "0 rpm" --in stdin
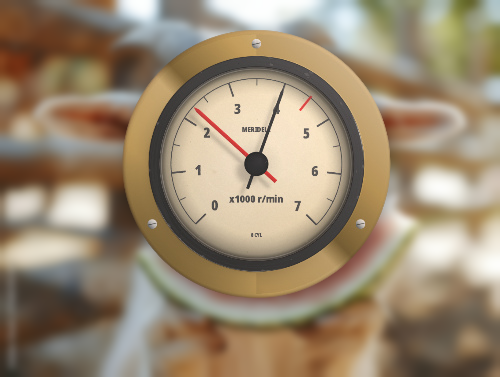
2250 rpm
